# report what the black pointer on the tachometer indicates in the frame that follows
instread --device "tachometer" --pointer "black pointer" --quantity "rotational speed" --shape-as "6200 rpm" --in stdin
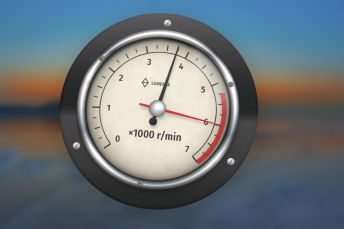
3750 rpm
